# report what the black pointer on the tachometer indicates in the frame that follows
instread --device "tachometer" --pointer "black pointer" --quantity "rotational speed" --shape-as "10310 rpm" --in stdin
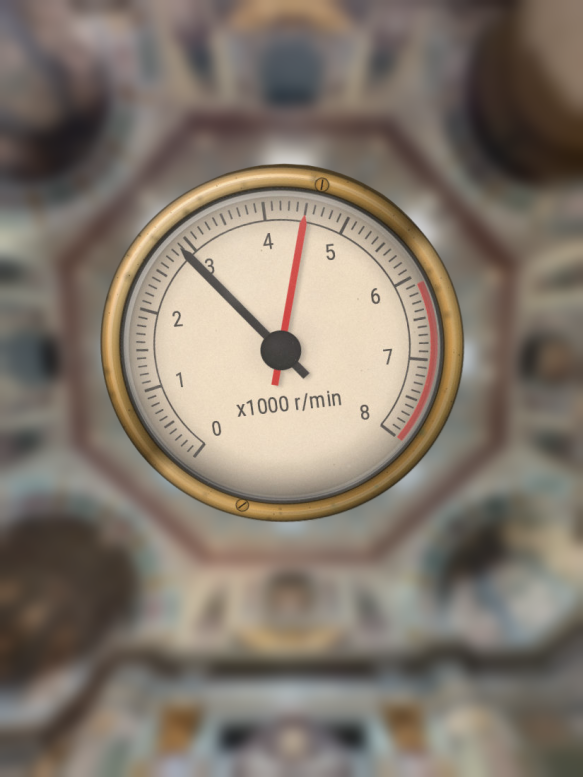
2900 rpm
